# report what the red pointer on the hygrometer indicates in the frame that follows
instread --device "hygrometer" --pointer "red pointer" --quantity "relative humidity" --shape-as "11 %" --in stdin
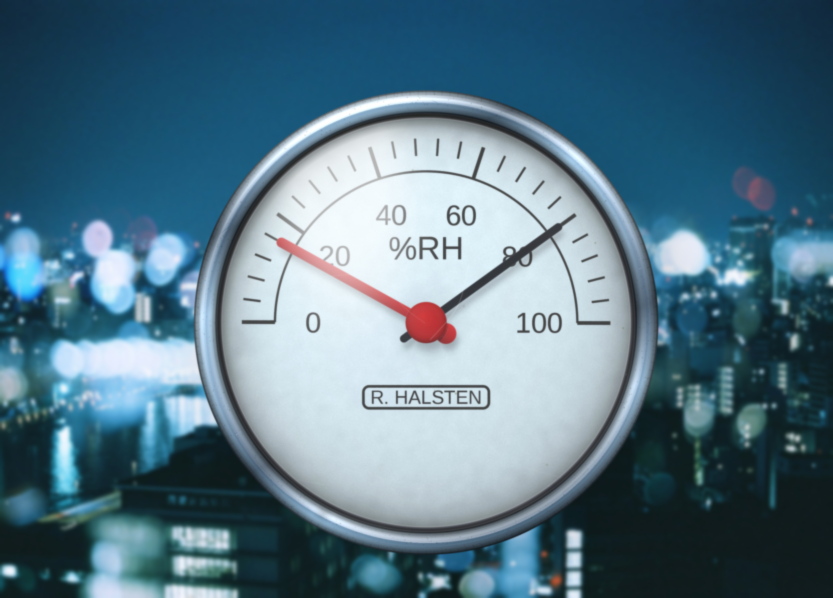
16 %
